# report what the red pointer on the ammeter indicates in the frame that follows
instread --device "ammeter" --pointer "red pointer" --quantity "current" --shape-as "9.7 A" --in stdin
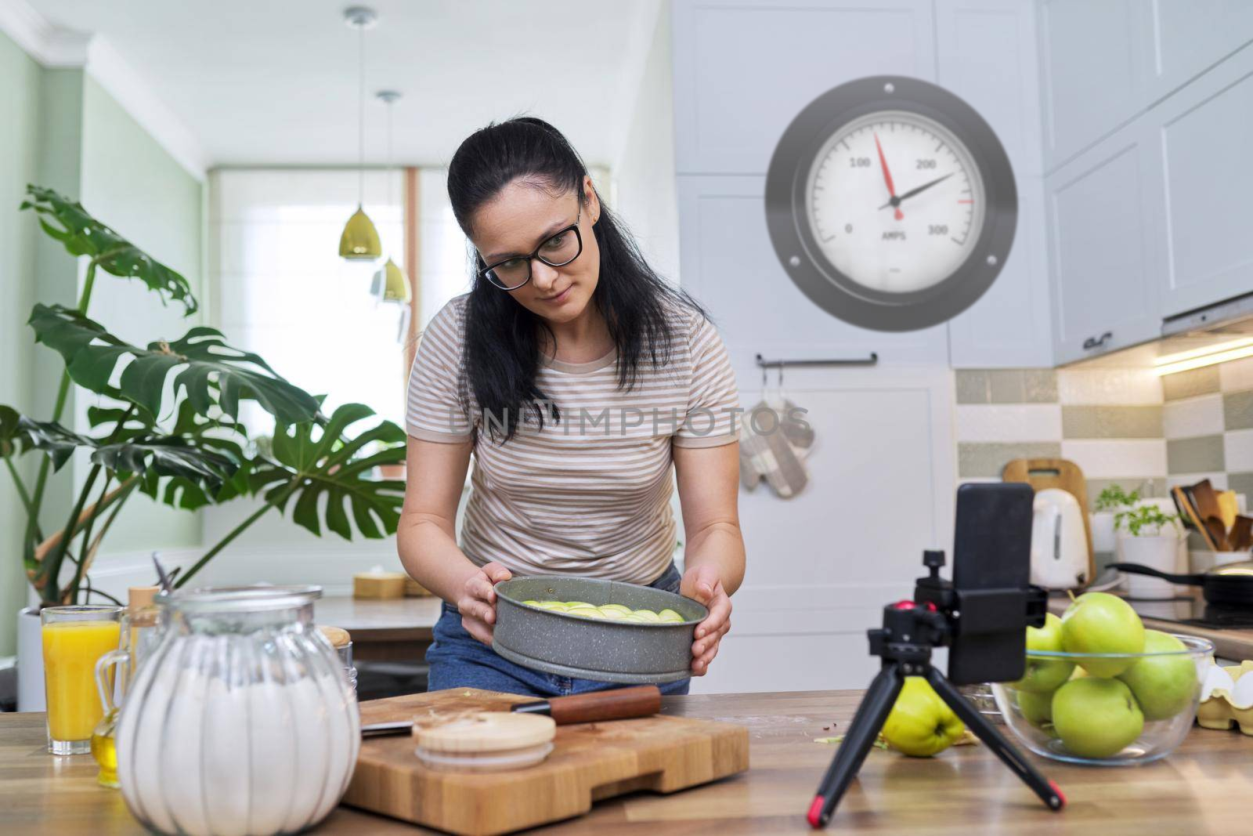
130 A
